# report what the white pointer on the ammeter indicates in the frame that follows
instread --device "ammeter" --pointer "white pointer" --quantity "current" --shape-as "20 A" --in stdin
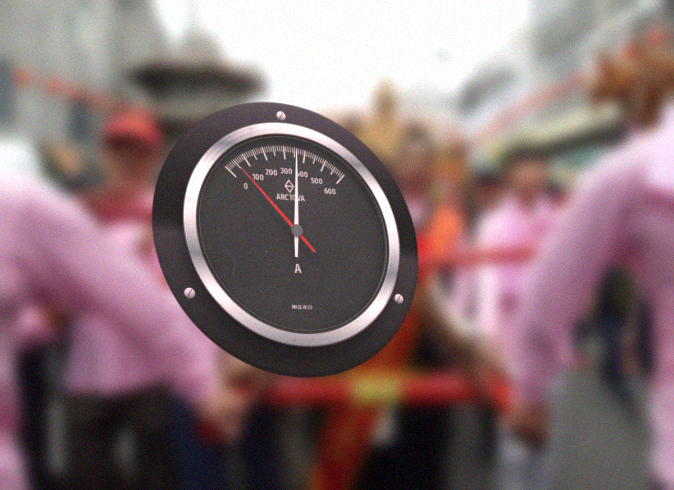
350 A
